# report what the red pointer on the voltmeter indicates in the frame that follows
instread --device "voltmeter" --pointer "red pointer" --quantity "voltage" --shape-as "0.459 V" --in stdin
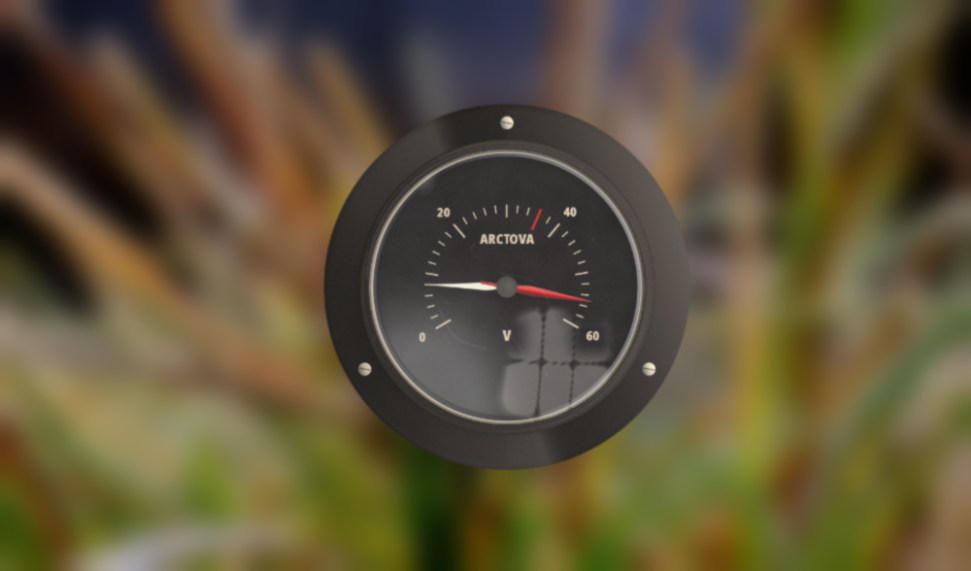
55 V
